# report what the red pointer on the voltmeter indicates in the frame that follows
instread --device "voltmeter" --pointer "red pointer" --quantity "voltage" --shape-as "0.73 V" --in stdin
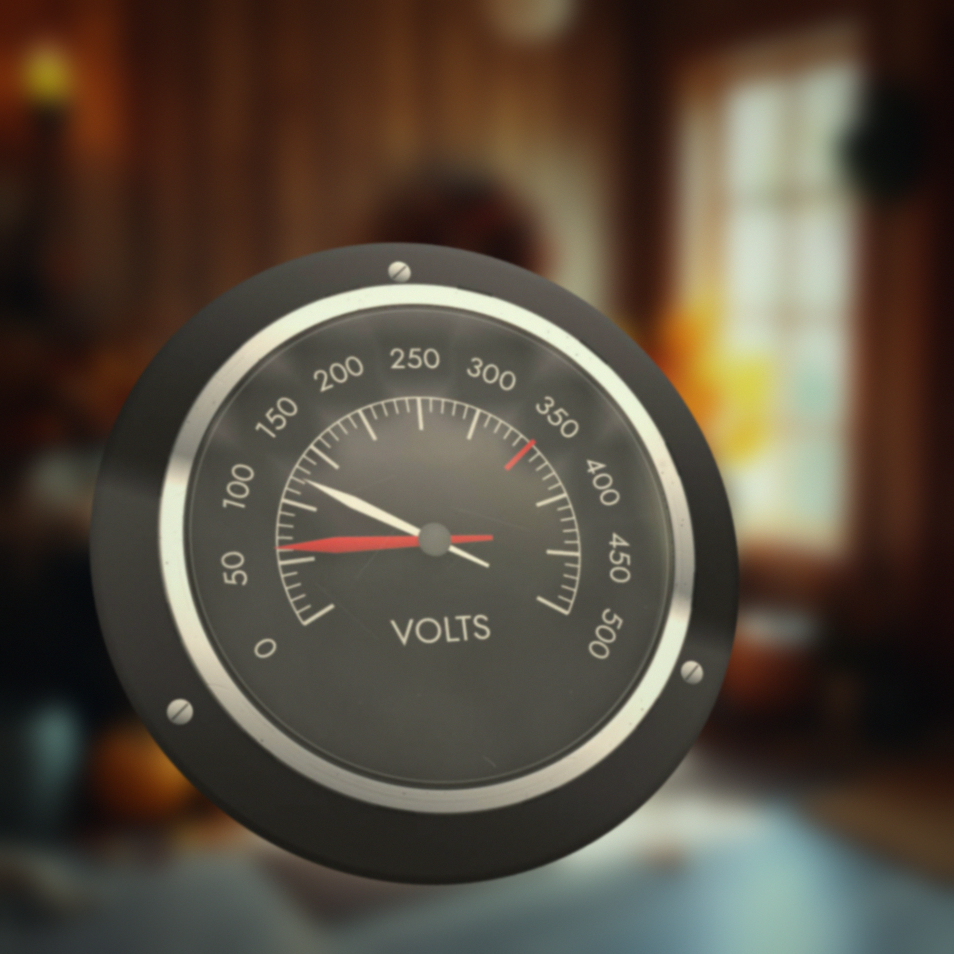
60 V
